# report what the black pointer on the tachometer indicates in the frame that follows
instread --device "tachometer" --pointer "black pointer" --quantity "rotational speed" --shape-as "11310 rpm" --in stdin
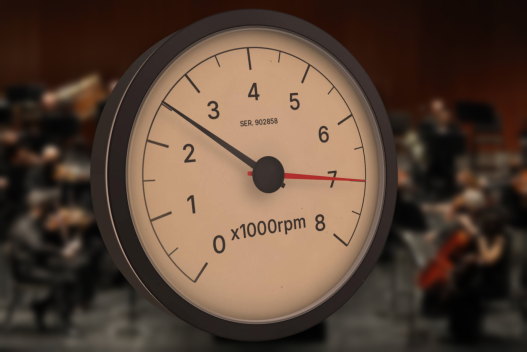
2500 rpm
